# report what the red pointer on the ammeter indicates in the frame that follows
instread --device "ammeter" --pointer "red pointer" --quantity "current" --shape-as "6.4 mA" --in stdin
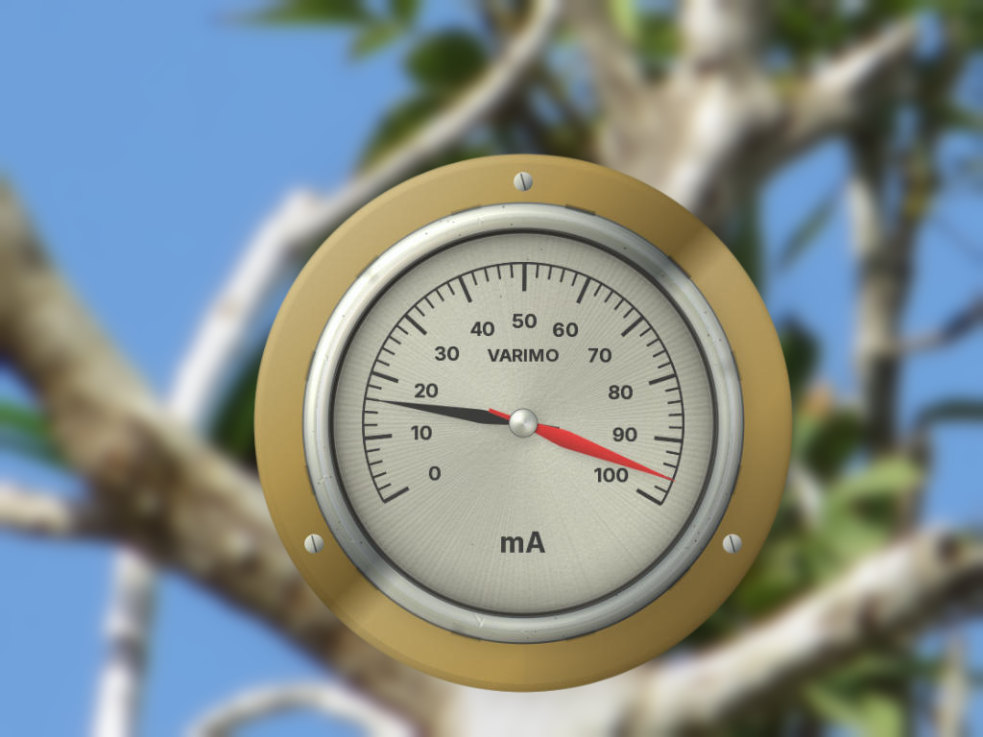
96 mA
